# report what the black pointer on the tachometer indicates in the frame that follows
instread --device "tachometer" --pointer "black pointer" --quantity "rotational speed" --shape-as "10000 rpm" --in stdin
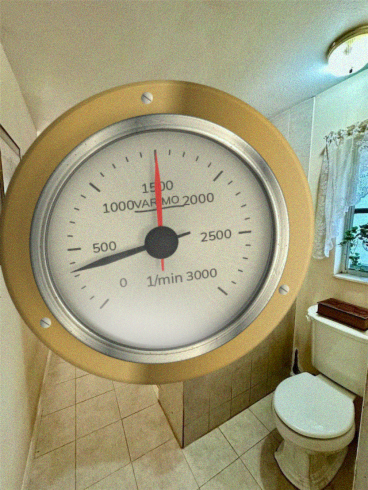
350 rpm
